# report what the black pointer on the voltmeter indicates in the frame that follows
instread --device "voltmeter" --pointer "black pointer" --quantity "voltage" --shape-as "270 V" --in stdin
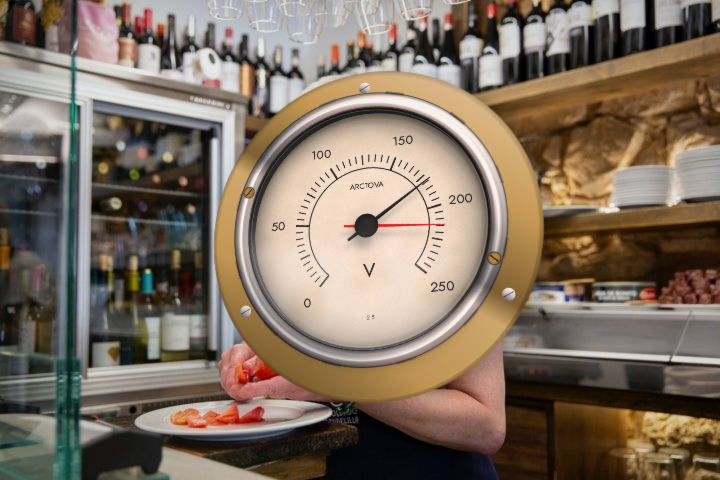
180 V
